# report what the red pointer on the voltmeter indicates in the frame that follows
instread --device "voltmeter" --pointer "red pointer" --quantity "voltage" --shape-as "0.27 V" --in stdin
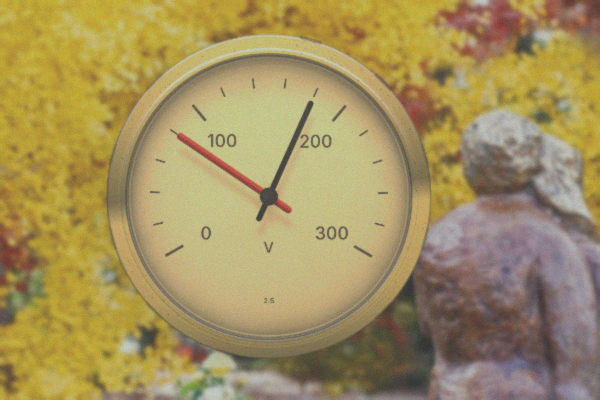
80 V
